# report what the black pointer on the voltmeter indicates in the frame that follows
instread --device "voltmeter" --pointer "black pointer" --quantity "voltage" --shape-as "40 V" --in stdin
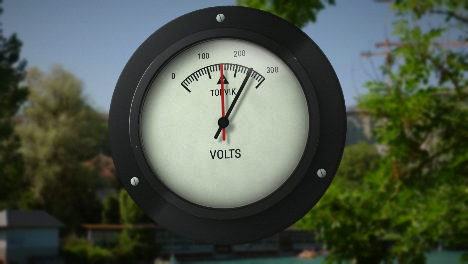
250 V
